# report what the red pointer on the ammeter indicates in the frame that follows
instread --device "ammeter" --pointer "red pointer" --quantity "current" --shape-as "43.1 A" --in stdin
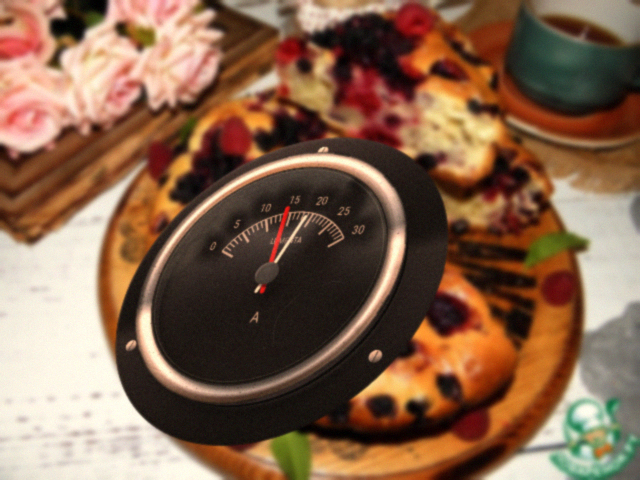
15 A
